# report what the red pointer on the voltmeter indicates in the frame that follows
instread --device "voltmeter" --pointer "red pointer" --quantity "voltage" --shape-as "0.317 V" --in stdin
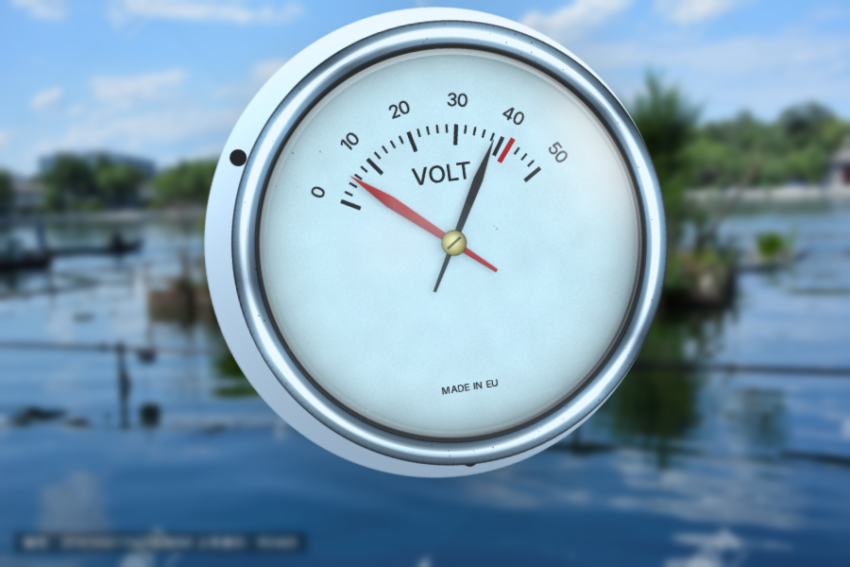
5 V
